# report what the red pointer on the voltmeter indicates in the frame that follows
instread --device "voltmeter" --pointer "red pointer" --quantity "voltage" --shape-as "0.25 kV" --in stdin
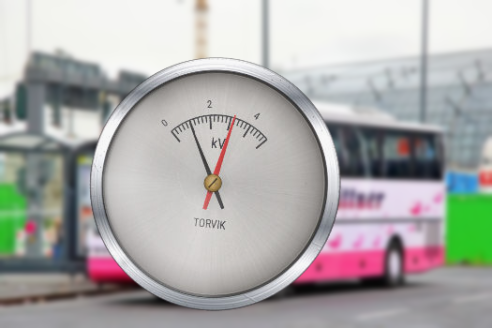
3.2 kV
